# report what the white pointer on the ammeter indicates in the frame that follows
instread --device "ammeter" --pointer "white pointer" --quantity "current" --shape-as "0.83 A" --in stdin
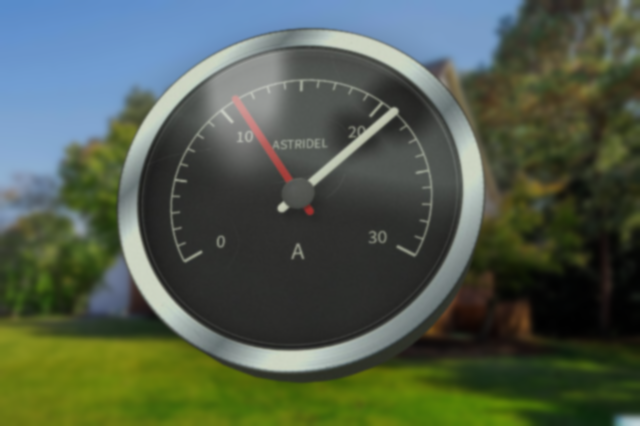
21 A
